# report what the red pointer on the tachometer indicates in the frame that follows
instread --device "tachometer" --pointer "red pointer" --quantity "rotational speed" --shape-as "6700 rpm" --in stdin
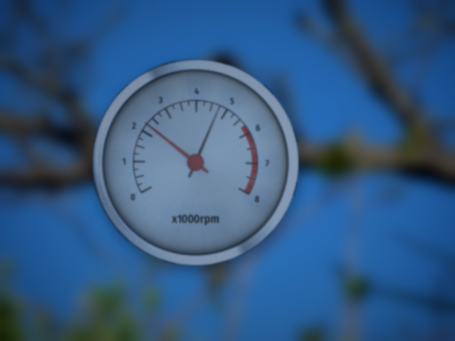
2250 rpm
